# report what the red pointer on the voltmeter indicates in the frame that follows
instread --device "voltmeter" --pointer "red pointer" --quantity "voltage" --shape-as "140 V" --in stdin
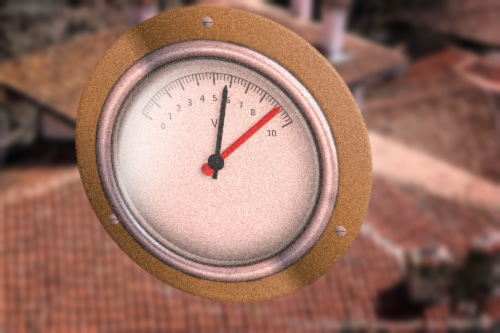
9 V
